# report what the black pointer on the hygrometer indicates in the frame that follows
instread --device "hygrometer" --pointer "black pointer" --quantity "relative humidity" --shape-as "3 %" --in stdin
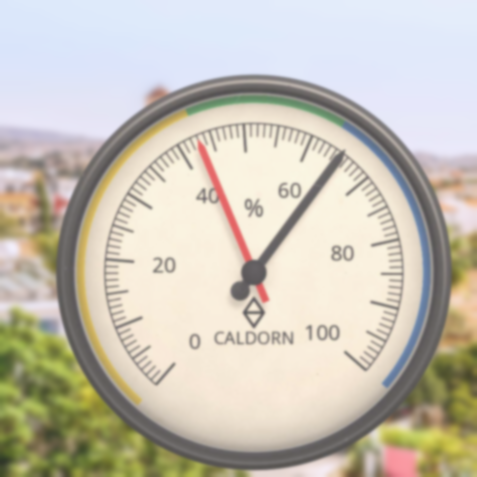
65 %
